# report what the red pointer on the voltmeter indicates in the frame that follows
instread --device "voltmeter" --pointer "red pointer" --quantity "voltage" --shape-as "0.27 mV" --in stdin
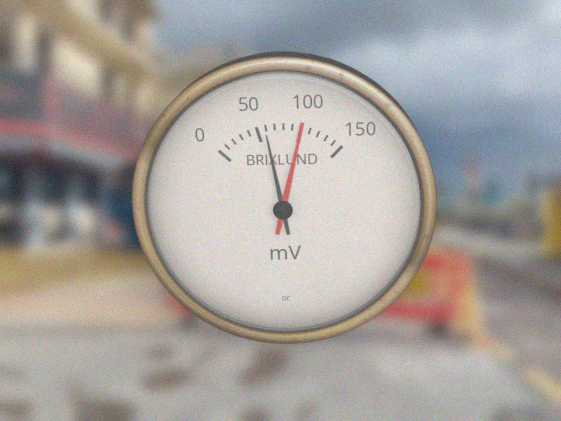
100 mV
